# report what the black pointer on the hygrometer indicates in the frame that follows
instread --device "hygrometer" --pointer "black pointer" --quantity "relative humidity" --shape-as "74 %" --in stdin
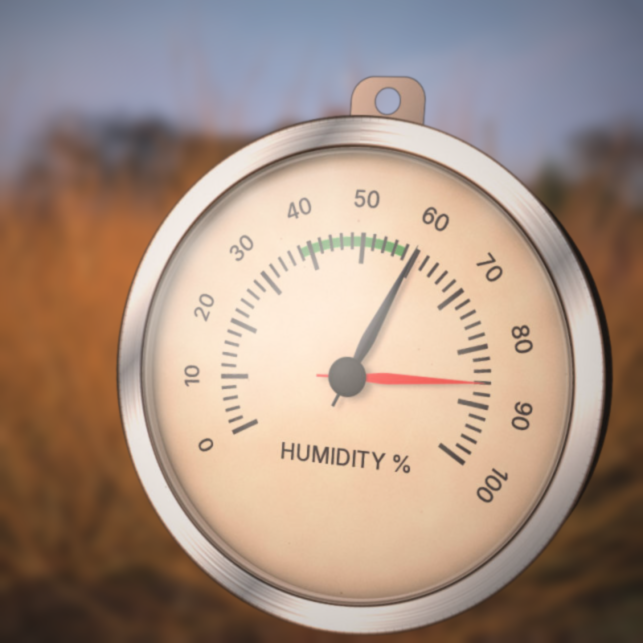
60 %
